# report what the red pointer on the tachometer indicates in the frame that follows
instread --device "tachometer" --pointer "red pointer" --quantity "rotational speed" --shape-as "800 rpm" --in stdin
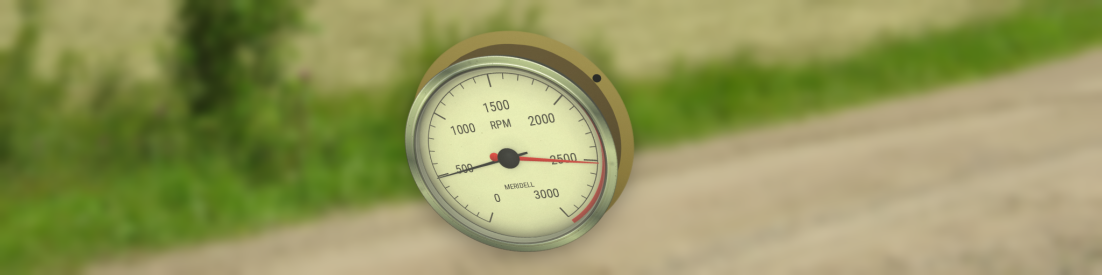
2500 rpm
